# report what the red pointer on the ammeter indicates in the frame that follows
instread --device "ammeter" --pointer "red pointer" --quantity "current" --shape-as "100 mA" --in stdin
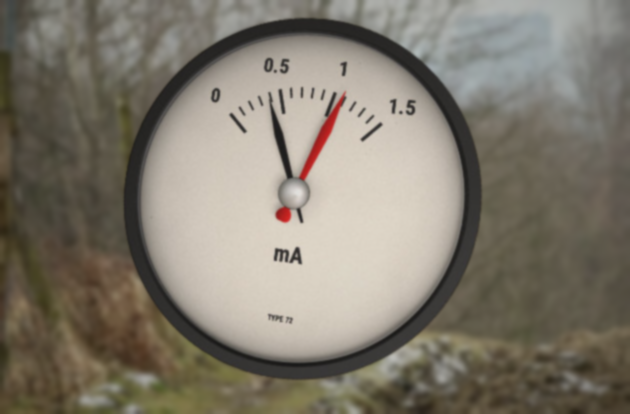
1.1 mA
